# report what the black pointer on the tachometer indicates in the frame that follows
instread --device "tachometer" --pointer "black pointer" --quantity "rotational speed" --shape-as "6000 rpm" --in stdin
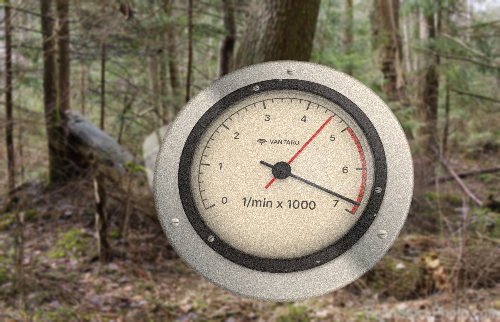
6800 rpm
